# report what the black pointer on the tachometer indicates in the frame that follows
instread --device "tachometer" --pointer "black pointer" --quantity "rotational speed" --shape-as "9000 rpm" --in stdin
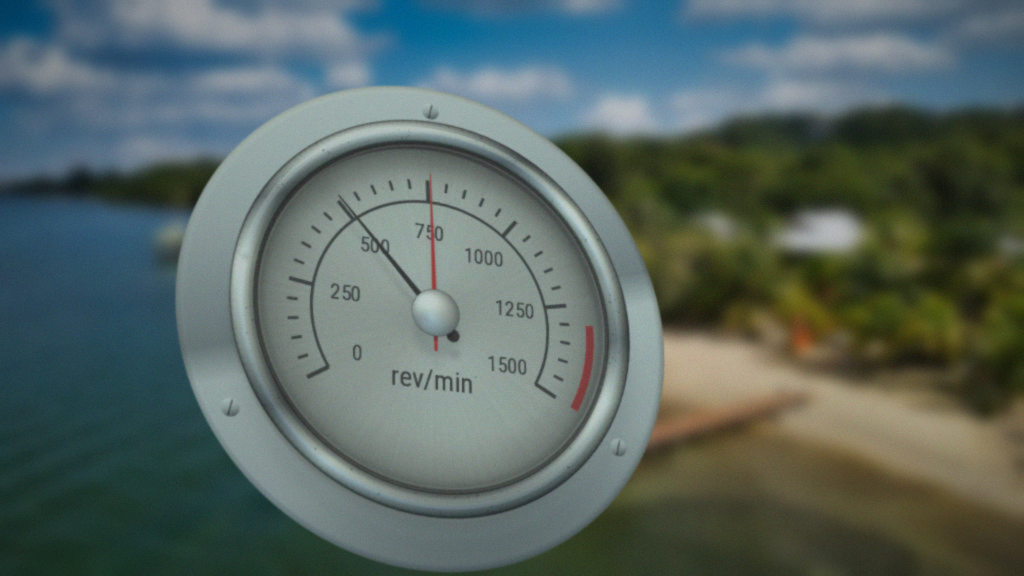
500 rpm
